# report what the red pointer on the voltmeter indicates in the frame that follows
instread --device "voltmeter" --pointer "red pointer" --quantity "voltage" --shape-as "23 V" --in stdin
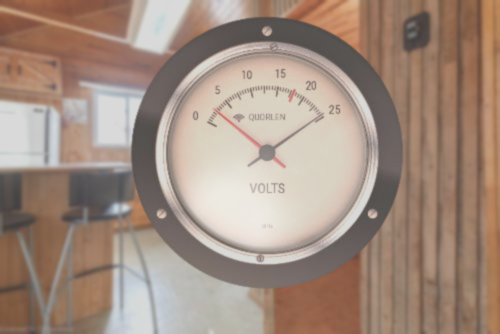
2.5 V
